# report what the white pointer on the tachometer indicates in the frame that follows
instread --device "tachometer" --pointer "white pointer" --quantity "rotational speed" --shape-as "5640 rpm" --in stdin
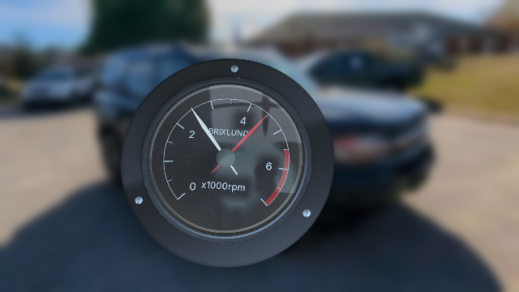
2500 rpm
